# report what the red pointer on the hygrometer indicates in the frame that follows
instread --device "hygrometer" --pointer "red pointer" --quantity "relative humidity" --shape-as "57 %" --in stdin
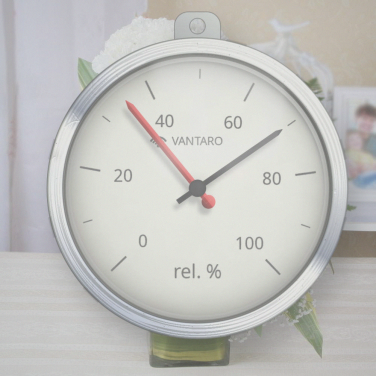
35 %
